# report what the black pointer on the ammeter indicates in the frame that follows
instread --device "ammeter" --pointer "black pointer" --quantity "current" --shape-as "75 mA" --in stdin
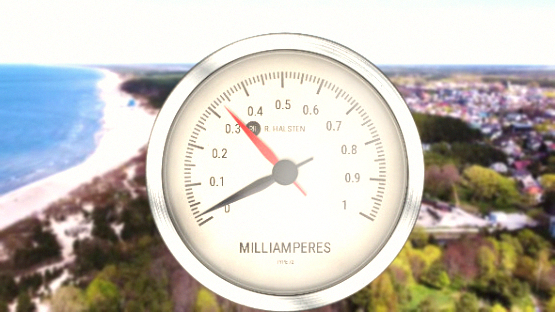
0.02 mA
